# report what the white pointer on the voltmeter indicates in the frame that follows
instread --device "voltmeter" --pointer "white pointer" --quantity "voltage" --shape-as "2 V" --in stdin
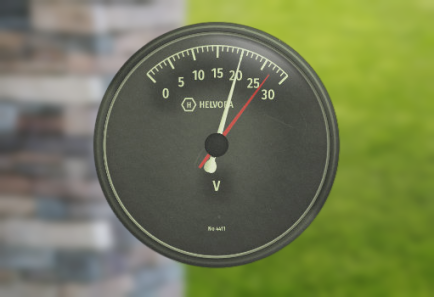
20 V
